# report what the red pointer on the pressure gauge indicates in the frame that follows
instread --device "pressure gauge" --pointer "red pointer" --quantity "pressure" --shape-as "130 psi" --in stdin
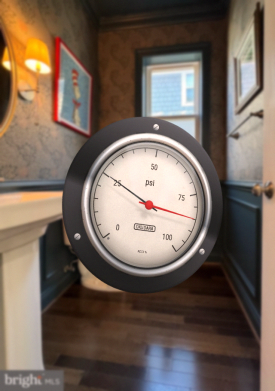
85 psi
